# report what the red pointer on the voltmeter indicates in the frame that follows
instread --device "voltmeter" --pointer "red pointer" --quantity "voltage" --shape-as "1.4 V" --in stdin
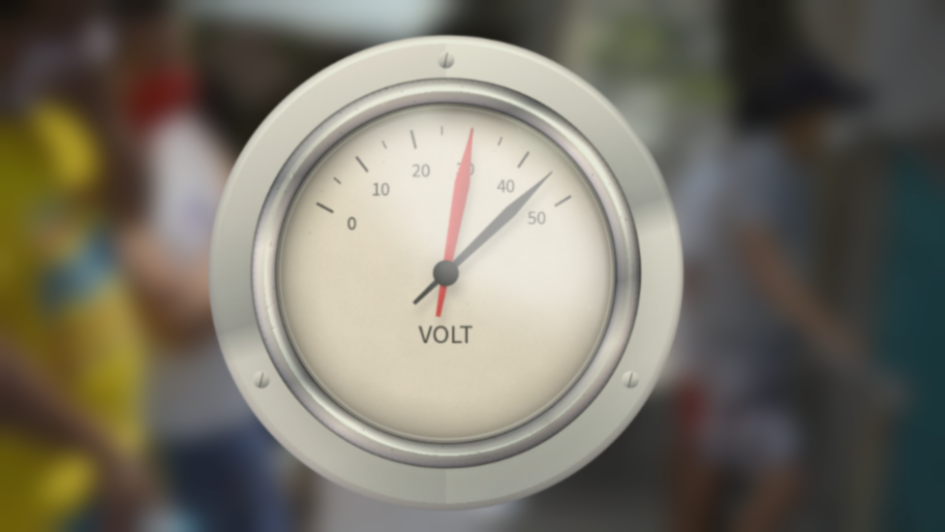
30 V
